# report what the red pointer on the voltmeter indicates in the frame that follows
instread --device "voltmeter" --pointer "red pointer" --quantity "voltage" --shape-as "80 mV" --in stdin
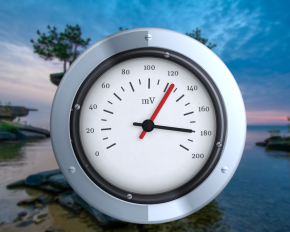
125 mV
